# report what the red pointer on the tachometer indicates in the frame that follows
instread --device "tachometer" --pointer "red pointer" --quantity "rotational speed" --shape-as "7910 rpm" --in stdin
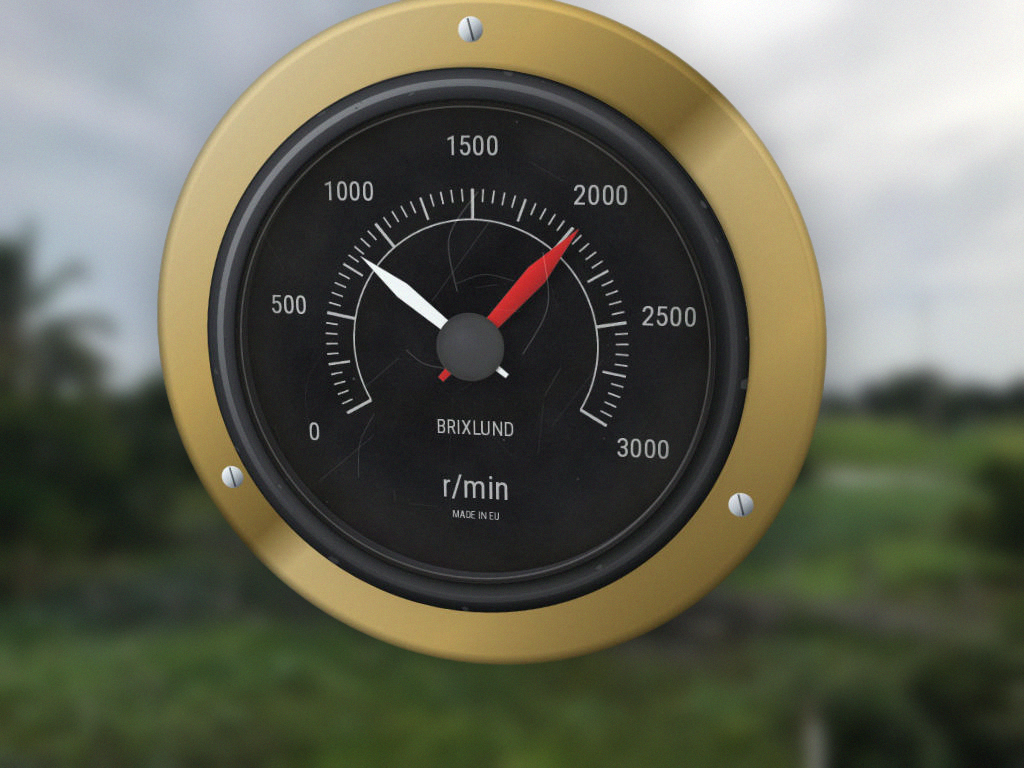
2025 rpm
